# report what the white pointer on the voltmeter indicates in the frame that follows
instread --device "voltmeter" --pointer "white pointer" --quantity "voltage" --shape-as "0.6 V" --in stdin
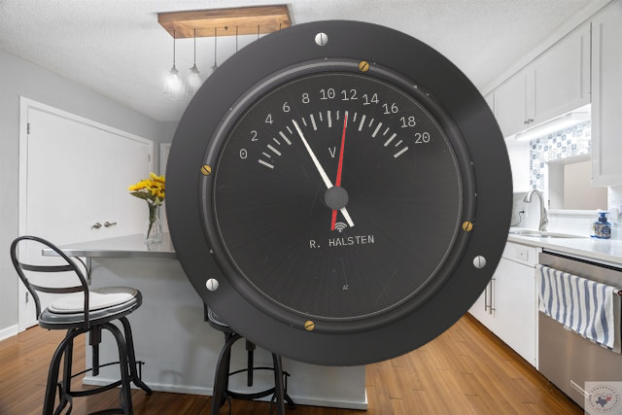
6 V
